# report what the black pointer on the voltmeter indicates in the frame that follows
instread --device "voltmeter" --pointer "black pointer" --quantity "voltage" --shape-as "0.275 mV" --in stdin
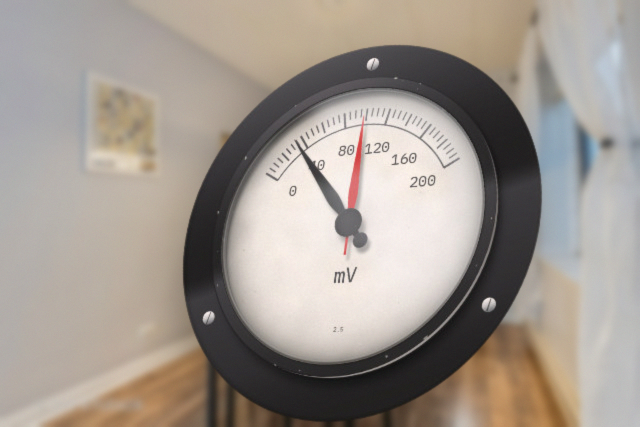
35 mV
